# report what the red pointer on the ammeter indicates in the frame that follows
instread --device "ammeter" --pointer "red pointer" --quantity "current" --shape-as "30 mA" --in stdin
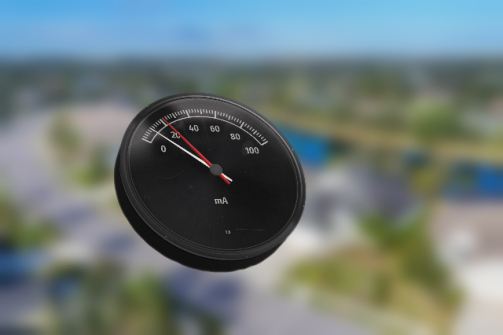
20 mA
